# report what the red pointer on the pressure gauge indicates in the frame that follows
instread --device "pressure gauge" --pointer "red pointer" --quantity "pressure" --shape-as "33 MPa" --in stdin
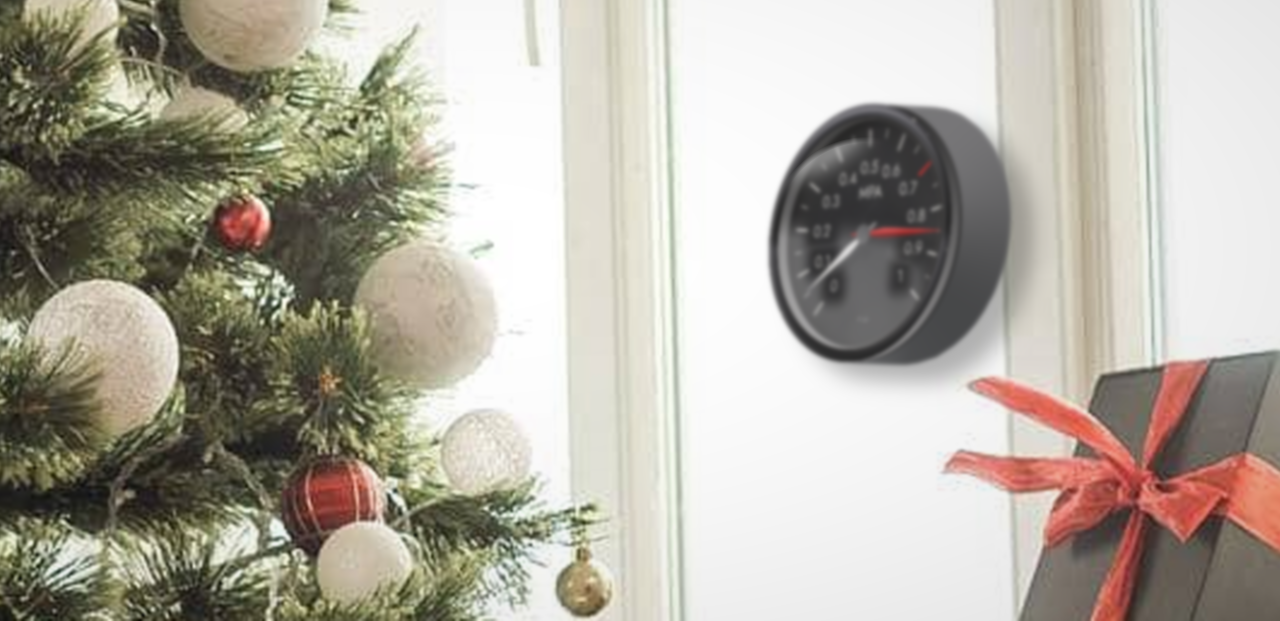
0.85 MPa
